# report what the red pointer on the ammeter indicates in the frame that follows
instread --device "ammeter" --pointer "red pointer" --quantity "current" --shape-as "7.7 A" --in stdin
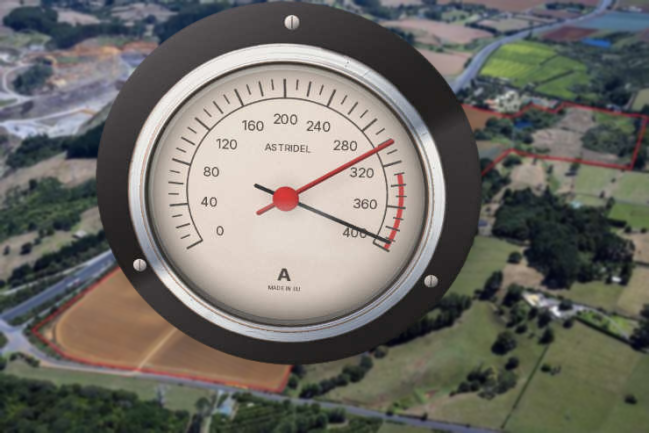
300 A
